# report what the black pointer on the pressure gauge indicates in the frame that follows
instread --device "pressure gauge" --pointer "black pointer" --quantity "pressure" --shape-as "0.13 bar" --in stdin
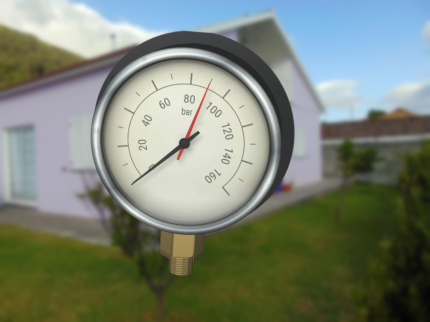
0 bar
